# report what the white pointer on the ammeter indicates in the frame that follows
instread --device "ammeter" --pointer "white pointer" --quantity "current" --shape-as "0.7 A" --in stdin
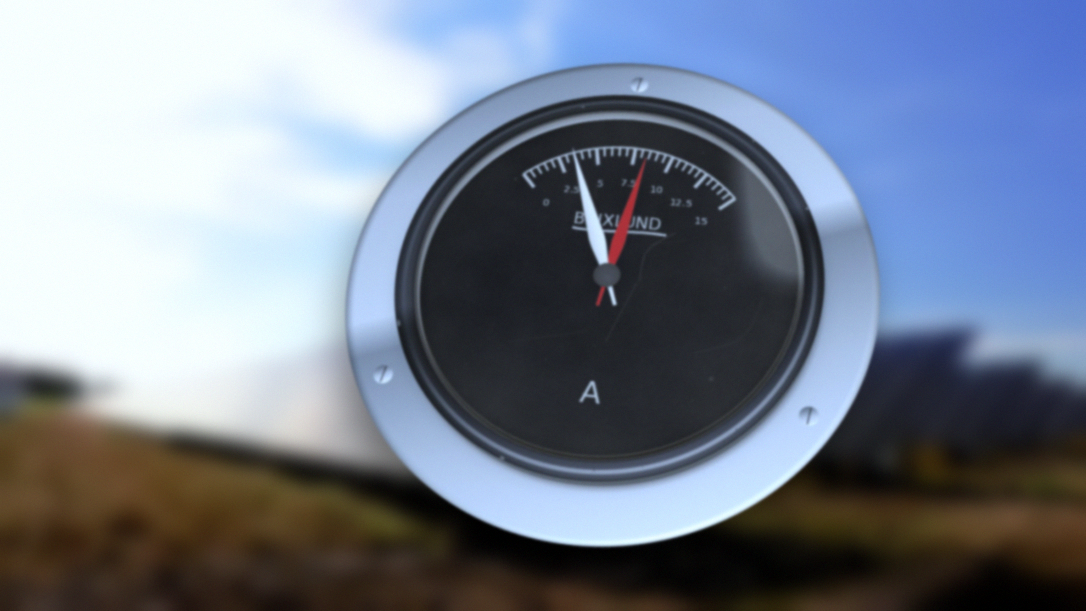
3.5 A
